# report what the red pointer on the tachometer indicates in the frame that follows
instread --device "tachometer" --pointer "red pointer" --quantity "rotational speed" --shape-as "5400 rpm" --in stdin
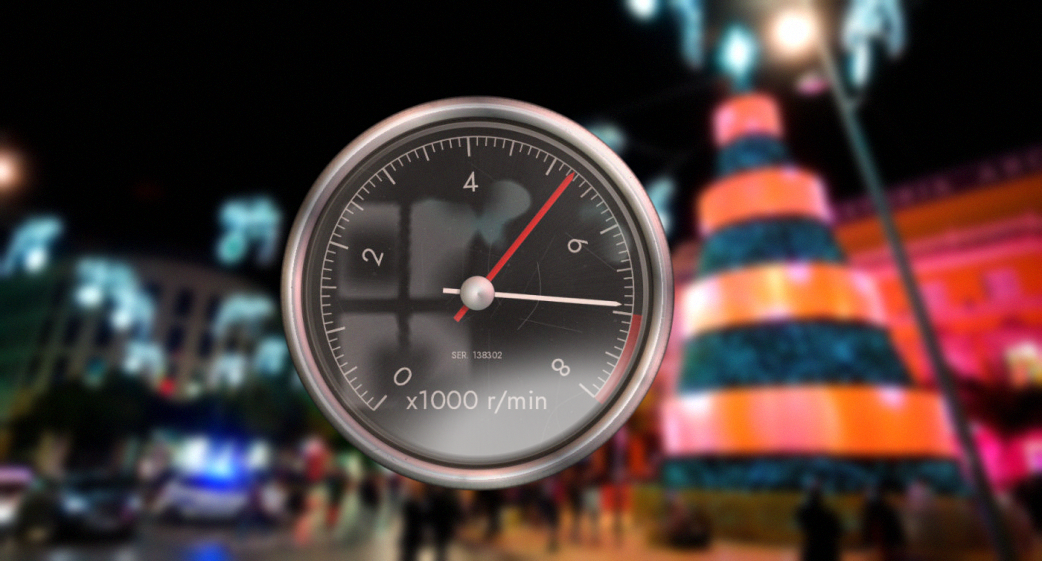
5250 rpm
